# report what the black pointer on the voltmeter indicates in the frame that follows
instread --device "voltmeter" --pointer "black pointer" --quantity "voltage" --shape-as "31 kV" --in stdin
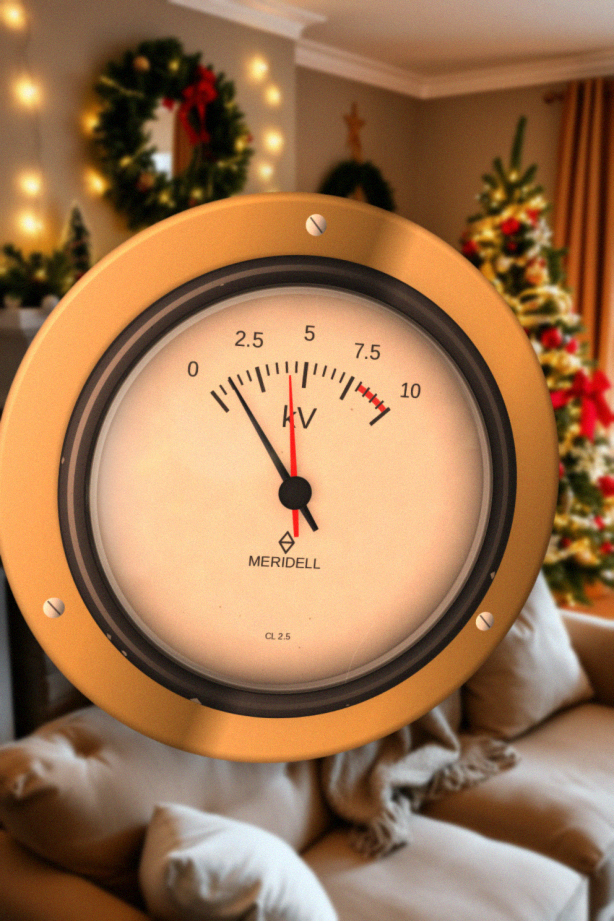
1 kV
